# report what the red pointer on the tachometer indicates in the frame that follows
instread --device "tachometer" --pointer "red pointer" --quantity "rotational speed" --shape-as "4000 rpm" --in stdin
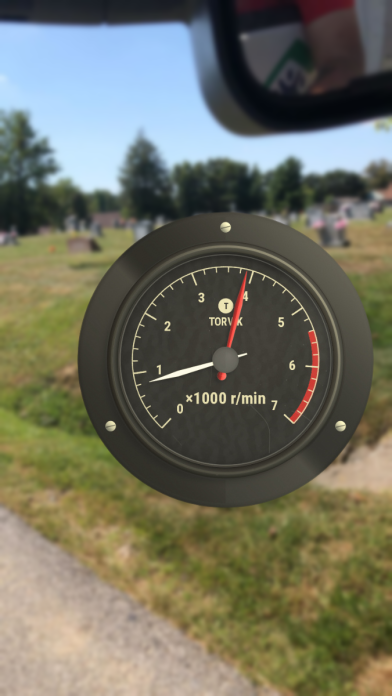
3900 rpm
